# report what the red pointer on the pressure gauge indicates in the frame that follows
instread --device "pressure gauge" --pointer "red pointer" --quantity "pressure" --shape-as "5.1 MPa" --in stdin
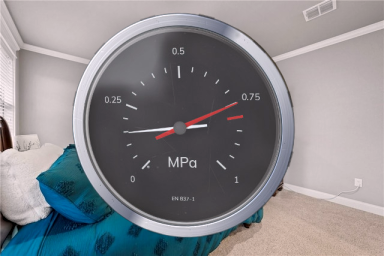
0.75 MPa
